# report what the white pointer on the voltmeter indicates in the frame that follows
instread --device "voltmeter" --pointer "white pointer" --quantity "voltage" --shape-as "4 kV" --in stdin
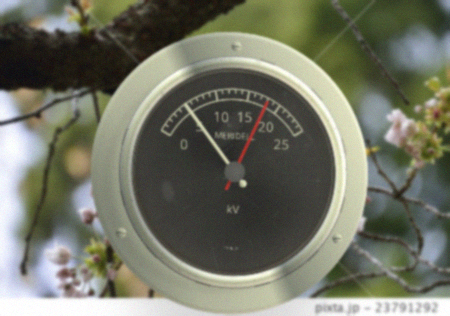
5 kV
